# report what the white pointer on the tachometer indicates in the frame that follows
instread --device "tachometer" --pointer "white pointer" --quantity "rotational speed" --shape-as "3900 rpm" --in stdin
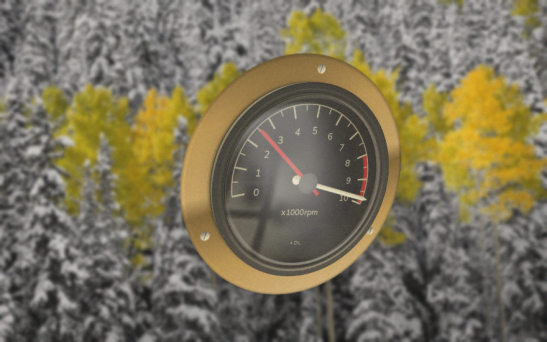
9750 rpm
